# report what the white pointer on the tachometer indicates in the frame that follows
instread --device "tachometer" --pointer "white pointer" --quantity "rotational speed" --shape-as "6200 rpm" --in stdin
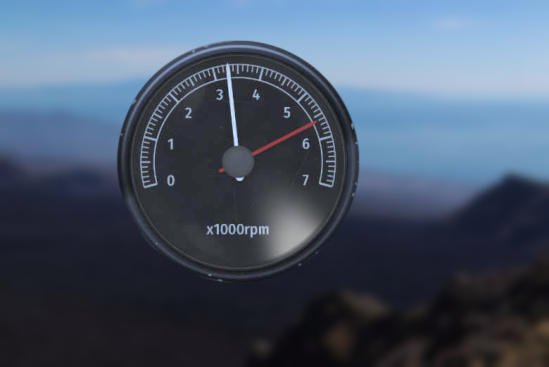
3300 rpm
